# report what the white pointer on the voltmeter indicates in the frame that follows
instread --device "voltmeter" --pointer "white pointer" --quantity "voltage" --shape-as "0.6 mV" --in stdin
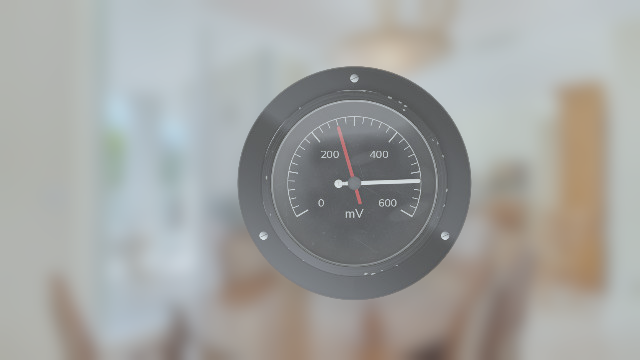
520 mV
